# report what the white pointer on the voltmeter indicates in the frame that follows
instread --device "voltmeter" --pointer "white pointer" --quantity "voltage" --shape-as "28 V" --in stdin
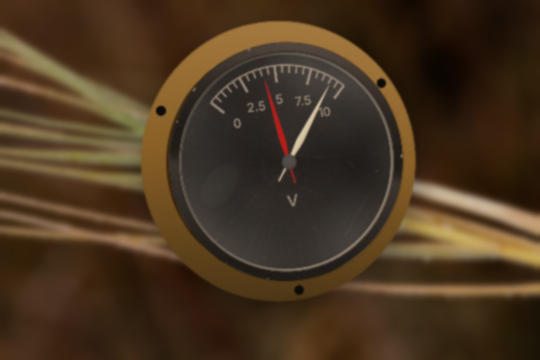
9 V
